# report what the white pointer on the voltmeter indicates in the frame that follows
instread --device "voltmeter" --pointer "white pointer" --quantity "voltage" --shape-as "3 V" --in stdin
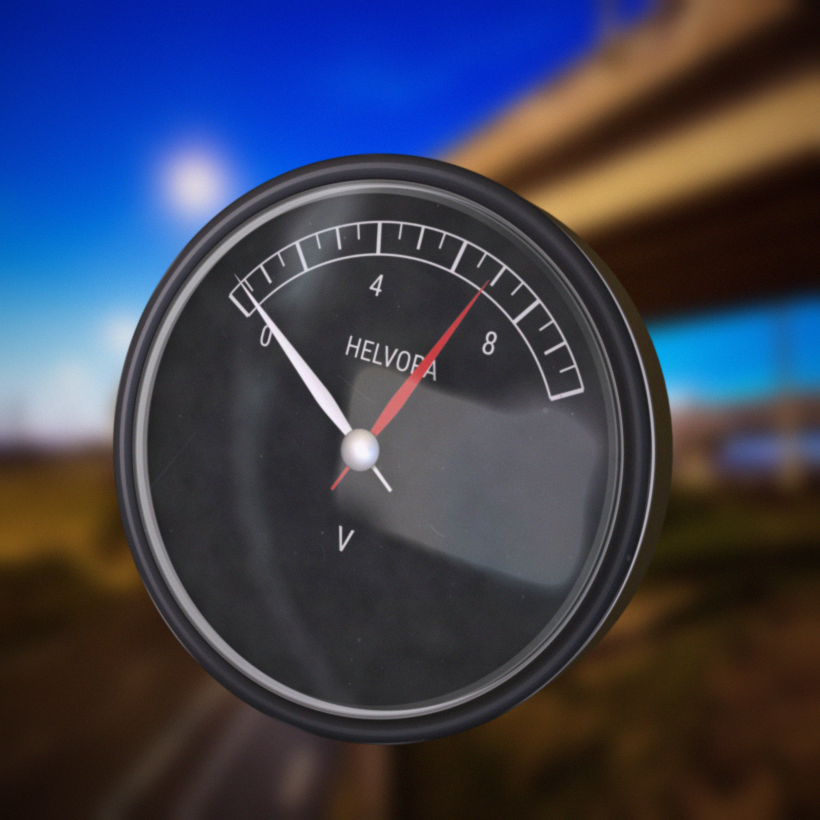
0.5 V
